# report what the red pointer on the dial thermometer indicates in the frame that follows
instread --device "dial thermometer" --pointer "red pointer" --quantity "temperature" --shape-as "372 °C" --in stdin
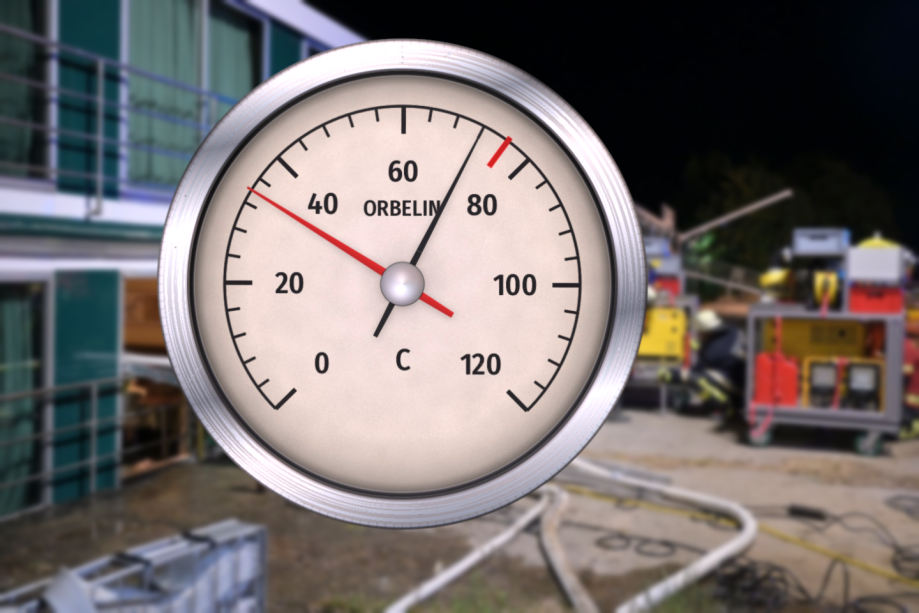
34 °C
